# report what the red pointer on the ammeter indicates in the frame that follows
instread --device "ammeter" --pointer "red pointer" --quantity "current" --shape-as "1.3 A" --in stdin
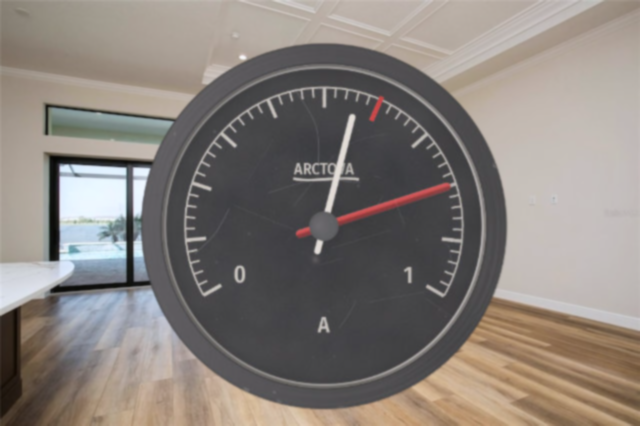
0.8 A
